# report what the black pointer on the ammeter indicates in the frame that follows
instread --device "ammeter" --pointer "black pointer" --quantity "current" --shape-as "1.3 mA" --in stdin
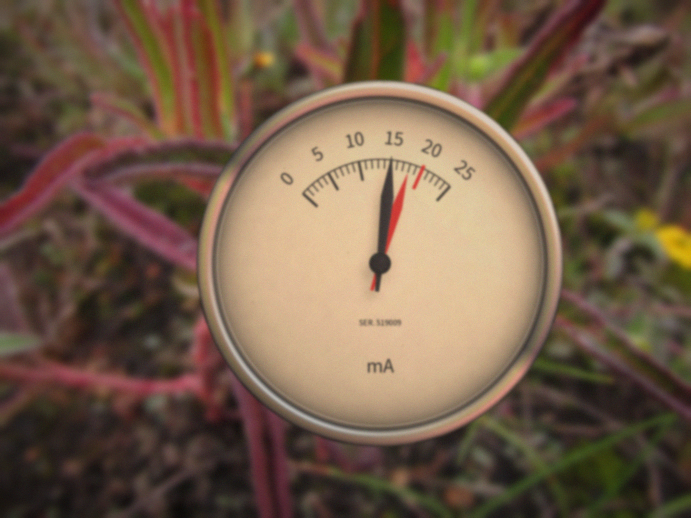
15 mA
